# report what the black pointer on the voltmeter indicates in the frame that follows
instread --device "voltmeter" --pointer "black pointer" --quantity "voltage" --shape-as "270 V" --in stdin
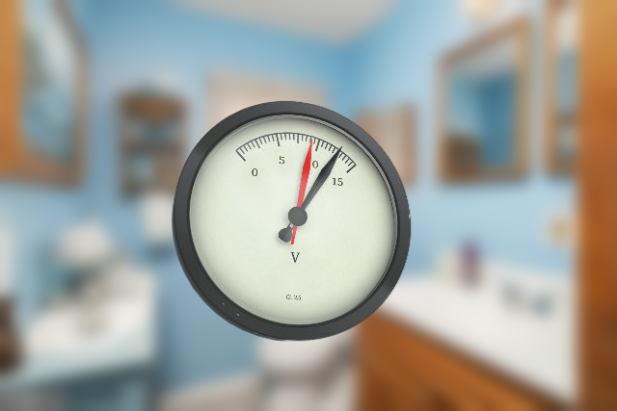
12.5 V
